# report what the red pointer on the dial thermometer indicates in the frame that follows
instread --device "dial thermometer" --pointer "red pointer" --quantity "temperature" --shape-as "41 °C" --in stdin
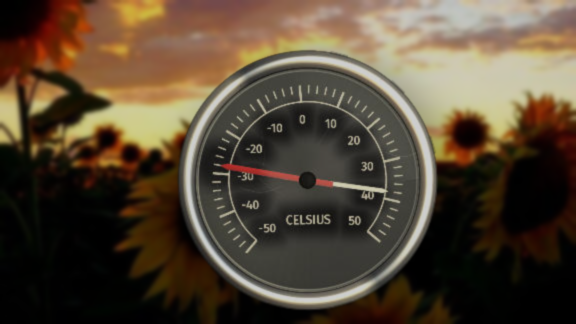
-28 °C
